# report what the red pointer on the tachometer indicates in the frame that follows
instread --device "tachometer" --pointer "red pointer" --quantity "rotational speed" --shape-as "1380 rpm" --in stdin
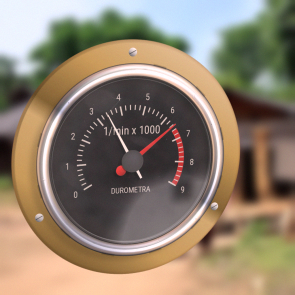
6400 rpm
